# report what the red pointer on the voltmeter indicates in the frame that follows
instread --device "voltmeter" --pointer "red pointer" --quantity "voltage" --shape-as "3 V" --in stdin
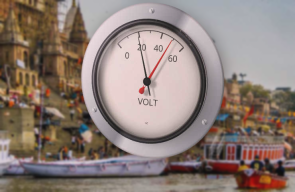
50 V
